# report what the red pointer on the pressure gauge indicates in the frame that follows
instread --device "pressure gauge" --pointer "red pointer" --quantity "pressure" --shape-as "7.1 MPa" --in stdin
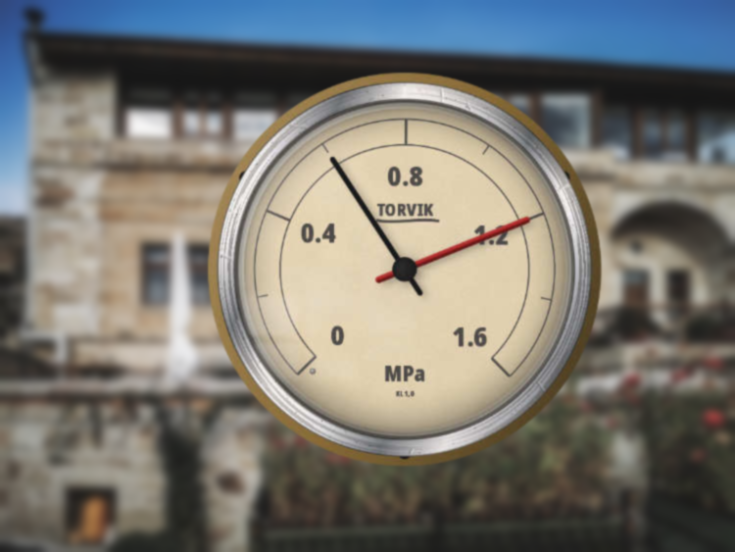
1.2 MPa
